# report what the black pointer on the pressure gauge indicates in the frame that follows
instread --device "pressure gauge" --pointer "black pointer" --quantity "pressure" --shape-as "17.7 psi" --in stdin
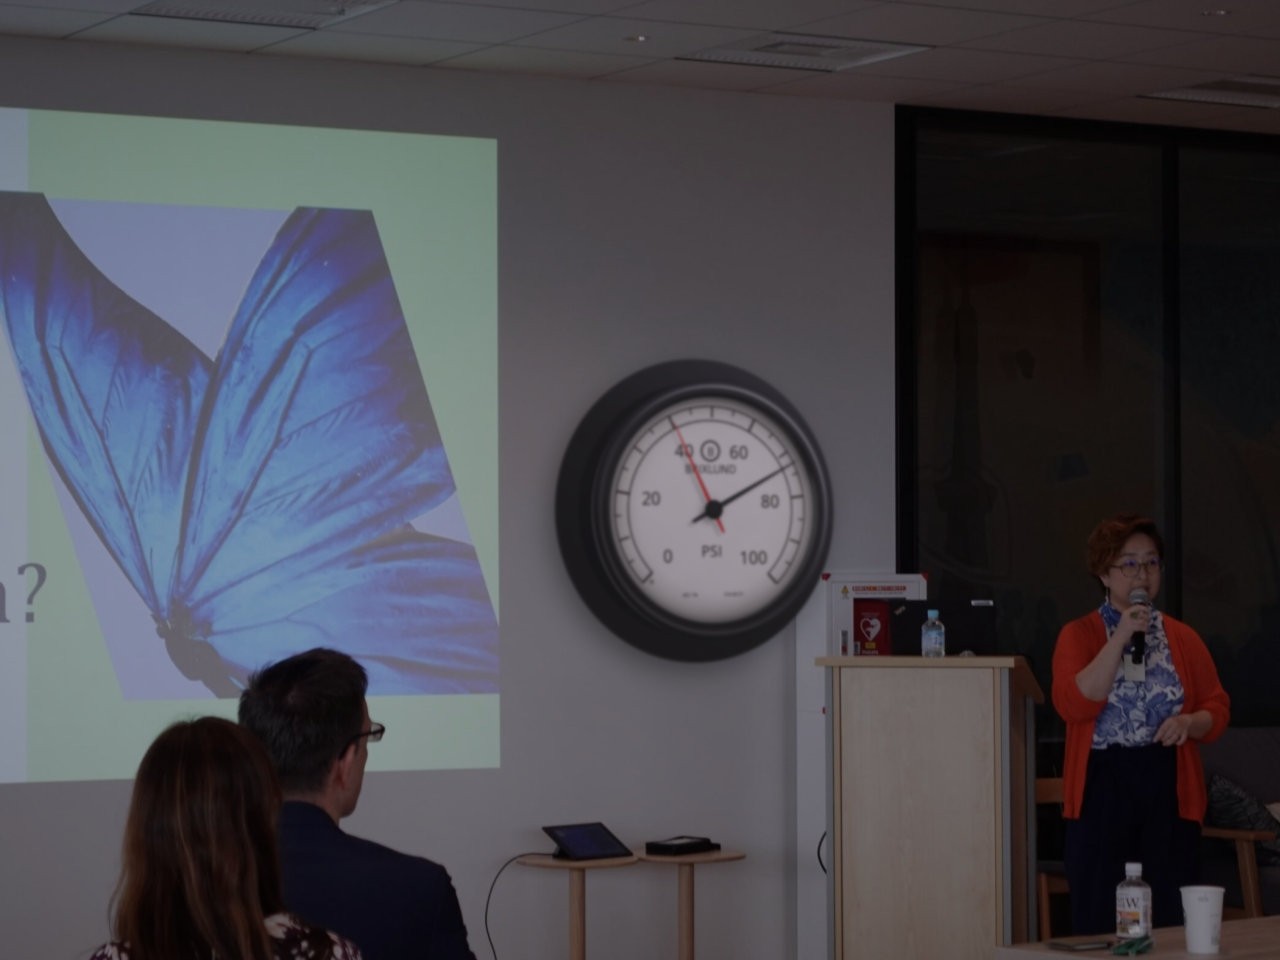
72.5 psi
